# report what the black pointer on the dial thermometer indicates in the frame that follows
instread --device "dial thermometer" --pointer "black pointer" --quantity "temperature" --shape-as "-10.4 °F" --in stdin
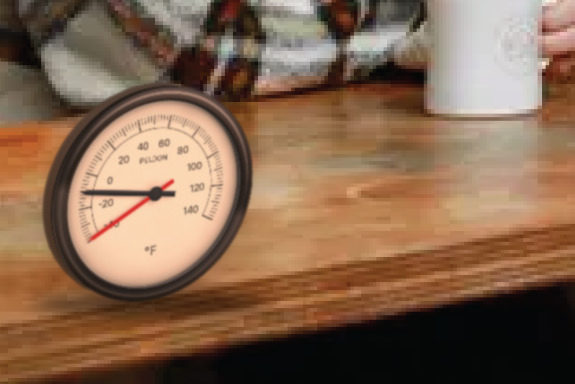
-10 °F
